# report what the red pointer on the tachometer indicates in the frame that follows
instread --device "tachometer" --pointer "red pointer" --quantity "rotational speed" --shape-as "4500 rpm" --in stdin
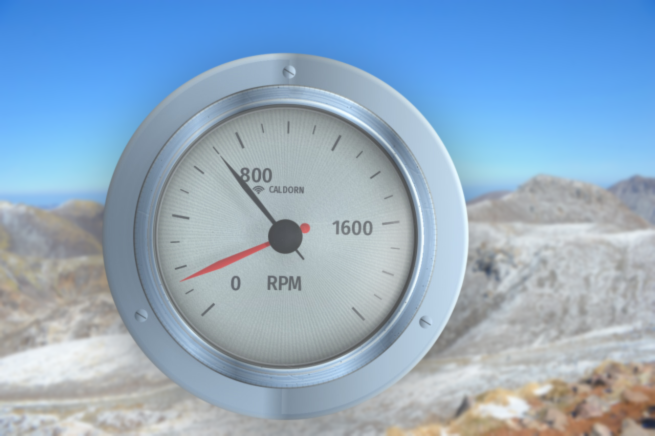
150 rpm
